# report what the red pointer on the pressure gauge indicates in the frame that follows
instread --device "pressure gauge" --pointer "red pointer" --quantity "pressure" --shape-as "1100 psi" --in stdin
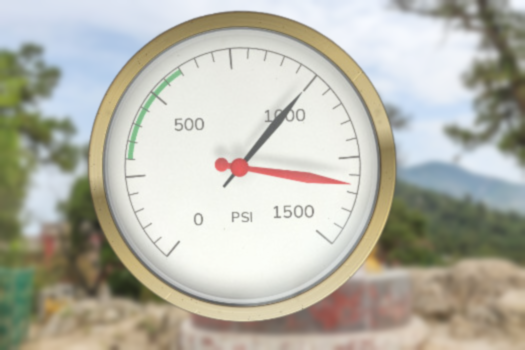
1325 psi
